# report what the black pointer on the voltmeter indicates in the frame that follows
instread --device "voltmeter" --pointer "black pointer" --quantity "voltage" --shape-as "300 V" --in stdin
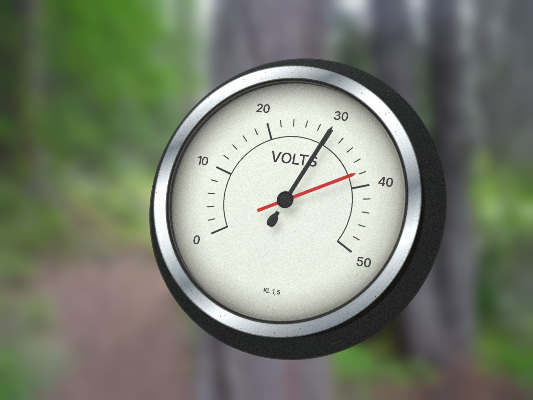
30 V
